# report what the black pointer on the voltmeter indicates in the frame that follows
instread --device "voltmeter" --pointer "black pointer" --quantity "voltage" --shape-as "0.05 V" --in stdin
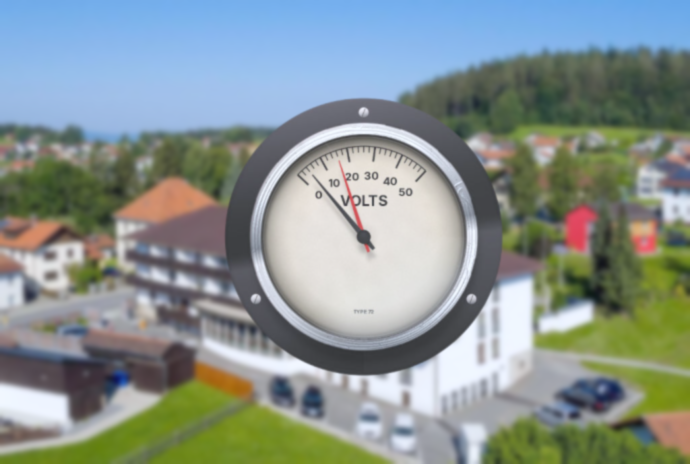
4 V
